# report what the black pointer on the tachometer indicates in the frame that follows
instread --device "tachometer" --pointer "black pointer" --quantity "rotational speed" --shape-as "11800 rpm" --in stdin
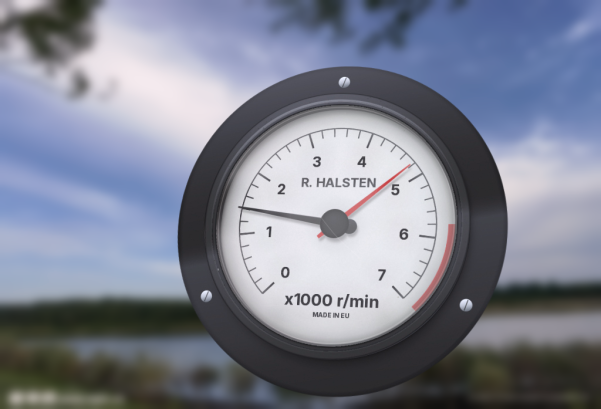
1400 rpm
